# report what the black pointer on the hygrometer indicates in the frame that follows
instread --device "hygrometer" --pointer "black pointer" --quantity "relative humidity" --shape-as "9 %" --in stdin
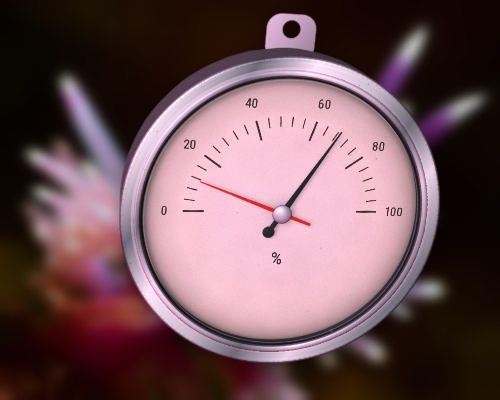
68 %
